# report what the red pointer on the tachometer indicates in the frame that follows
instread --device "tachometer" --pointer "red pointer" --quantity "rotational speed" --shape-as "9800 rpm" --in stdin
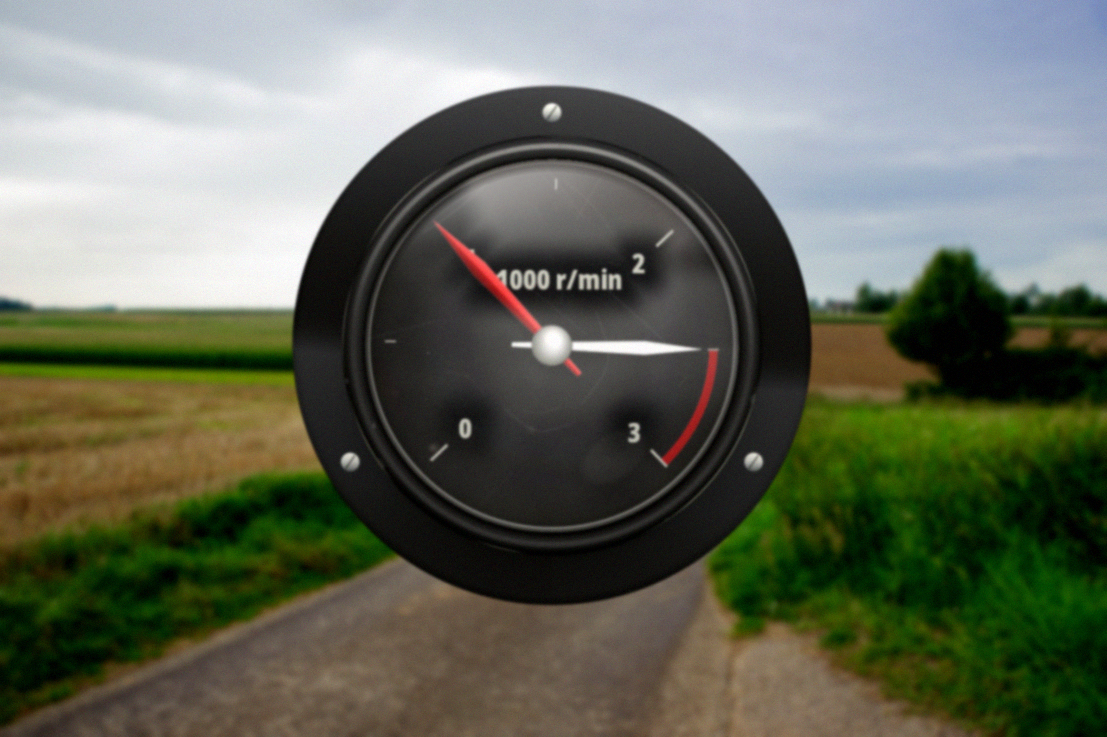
1000 rpm
